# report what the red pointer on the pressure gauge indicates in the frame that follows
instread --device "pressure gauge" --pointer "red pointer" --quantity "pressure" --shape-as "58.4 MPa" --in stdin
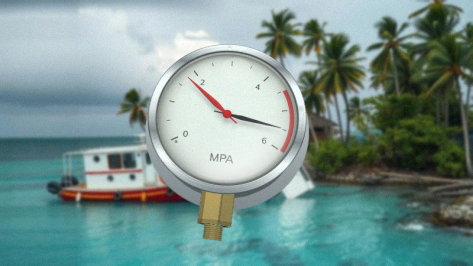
1.75 MPa
